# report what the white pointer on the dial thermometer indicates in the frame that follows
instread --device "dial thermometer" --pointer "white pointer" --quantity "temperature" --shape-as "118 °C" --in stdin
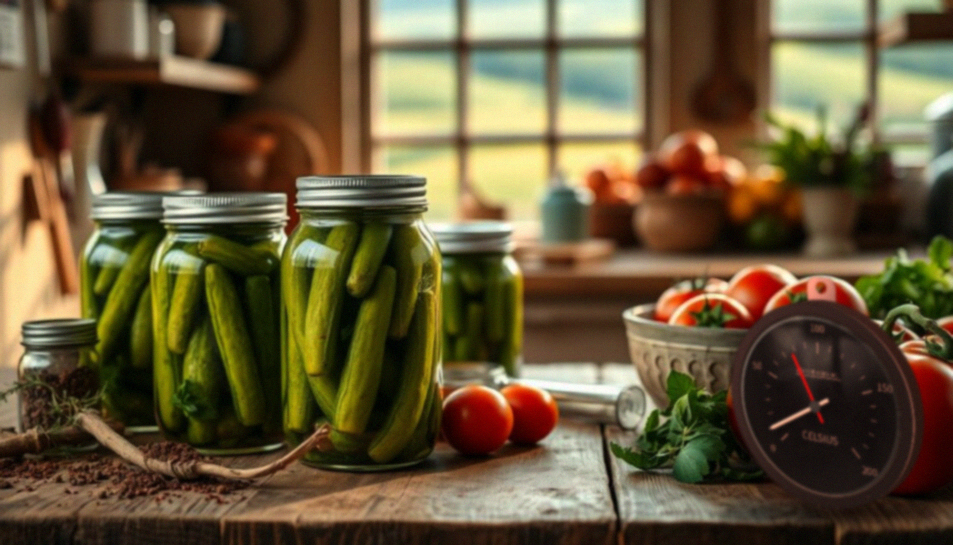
10 °C
